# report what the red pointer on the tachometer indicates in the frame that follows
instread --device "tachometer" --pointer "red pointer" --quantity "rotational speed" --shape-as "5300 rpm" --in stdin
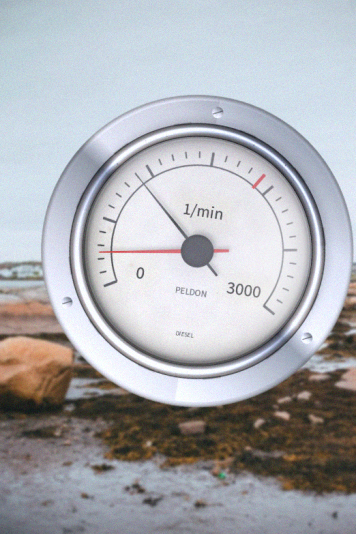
250 rpm
